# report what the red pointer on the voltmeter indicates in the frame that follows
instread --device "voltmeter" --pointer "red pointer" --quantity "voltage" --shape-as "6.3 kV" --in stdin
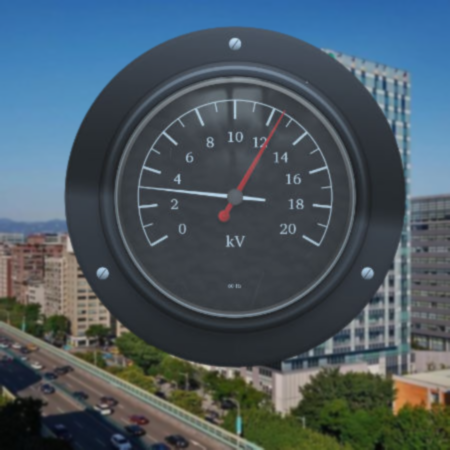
12.5 kV
